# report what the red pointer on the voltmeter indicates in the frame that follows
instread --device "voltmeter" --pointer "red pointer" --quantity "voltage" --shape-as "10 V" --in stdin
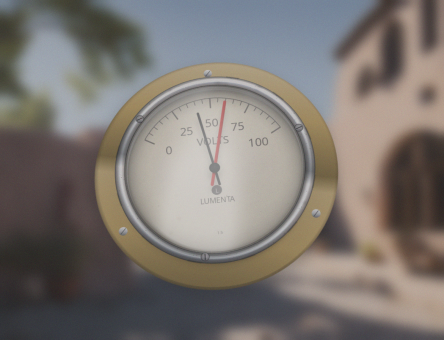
60 V
